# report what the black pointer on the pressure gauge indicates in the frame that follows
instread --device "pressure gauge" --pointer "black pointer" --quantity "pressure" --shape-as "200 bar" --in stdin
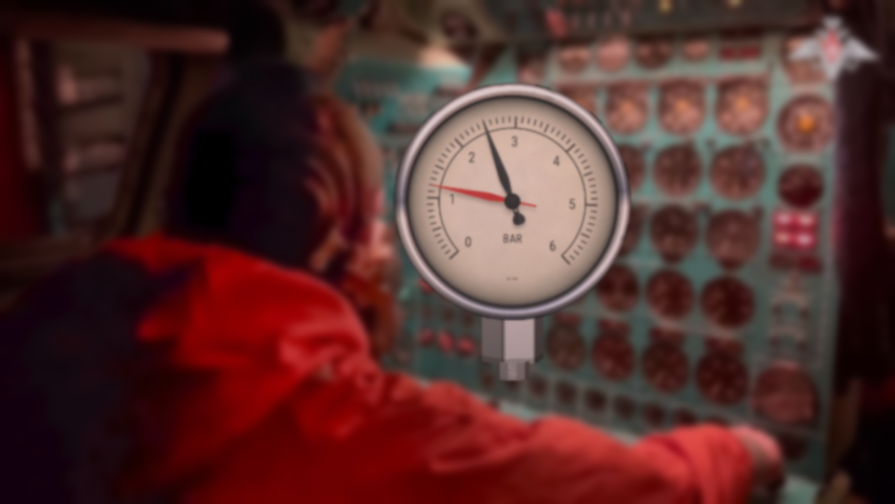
2.5 bar
